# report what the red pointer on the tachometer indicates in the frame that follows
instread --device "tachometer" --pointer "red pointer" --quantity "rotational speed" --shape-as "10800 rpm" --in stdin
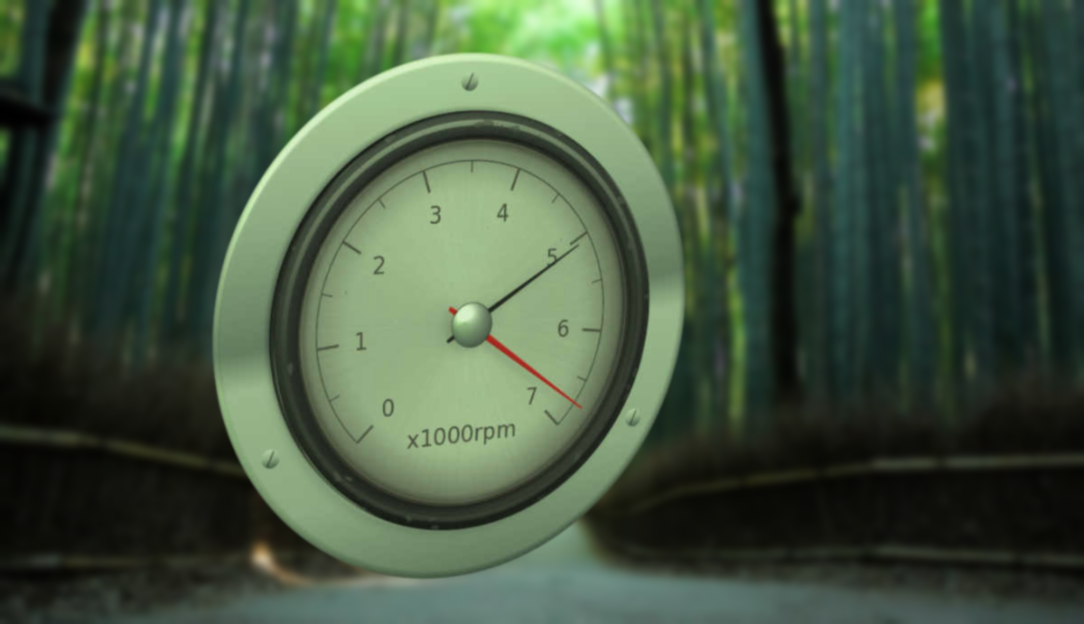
6750 rpm
